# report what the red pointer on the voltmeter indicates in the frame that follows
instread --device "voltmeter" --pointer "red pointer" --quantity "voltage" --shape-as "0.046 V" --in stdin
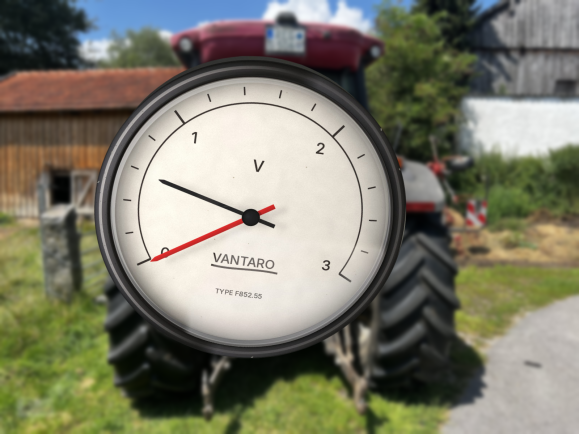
0 V
